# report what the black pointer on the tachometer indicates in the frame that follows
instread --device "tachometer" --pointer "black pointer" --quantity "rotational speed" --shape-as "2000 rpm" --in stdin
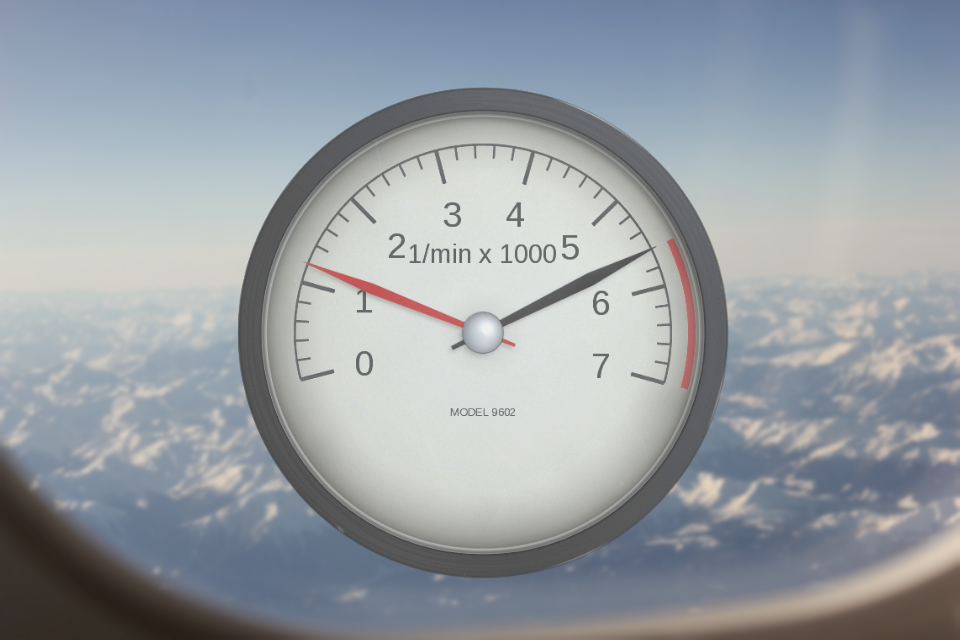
5600 rpm
